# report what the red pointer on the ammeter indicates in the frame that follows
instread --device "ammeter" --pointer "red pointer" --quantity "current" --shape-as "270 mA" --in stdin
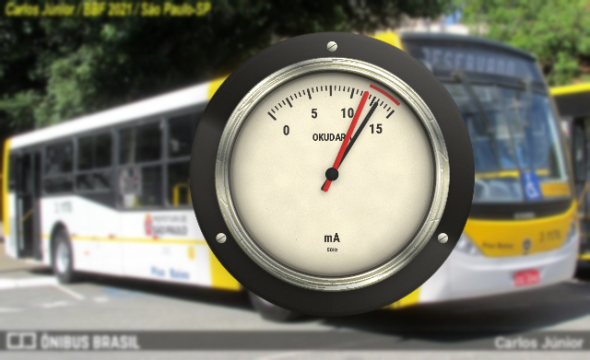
11.5 mA
